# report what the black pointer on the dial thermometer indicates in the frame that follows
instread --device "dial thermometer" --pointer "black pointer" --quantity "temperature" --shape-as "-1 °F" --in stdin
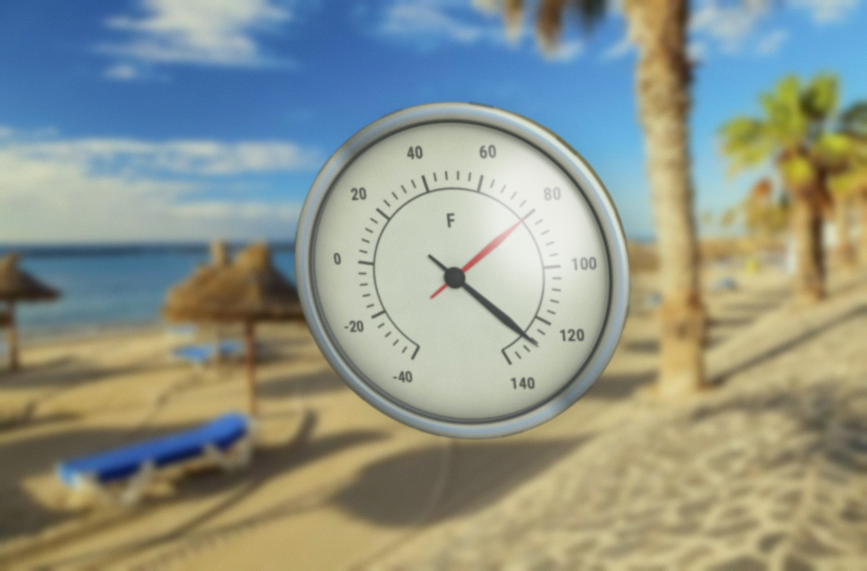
128 °F
